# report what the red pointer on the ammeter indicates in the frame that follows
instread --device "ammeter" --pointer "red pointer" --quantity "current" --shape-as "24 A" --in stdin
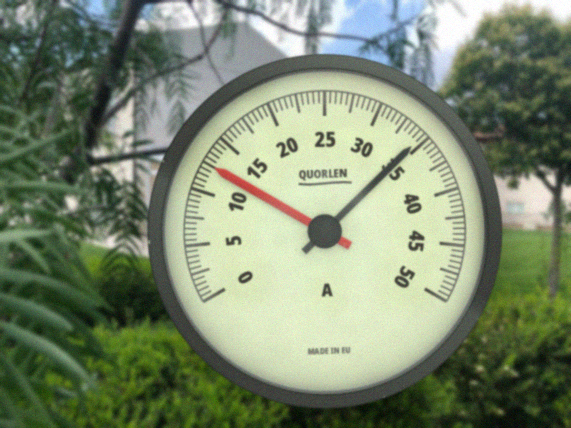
12.5 A
